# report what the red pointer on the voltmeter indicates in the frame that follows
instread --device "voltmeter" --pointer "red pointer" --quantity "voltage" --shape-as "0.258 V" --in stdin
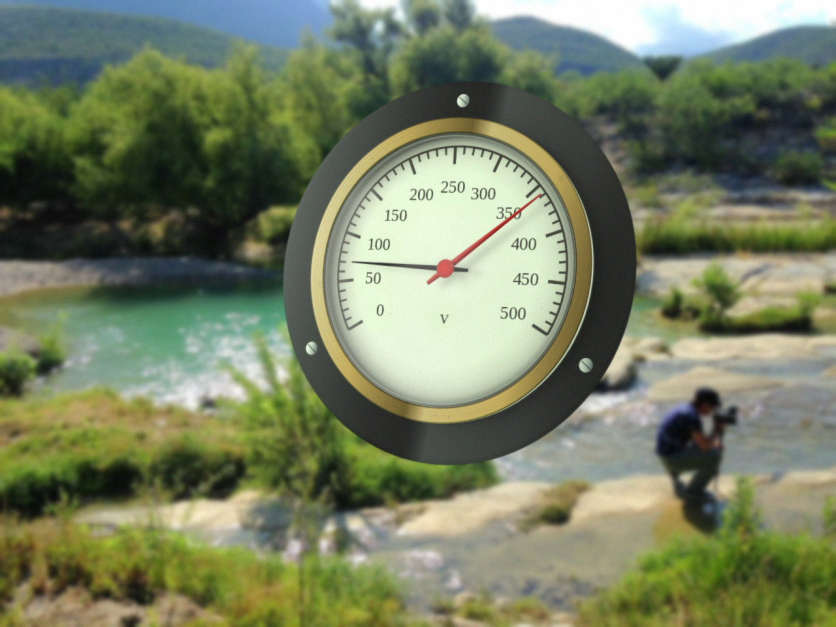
360 V
